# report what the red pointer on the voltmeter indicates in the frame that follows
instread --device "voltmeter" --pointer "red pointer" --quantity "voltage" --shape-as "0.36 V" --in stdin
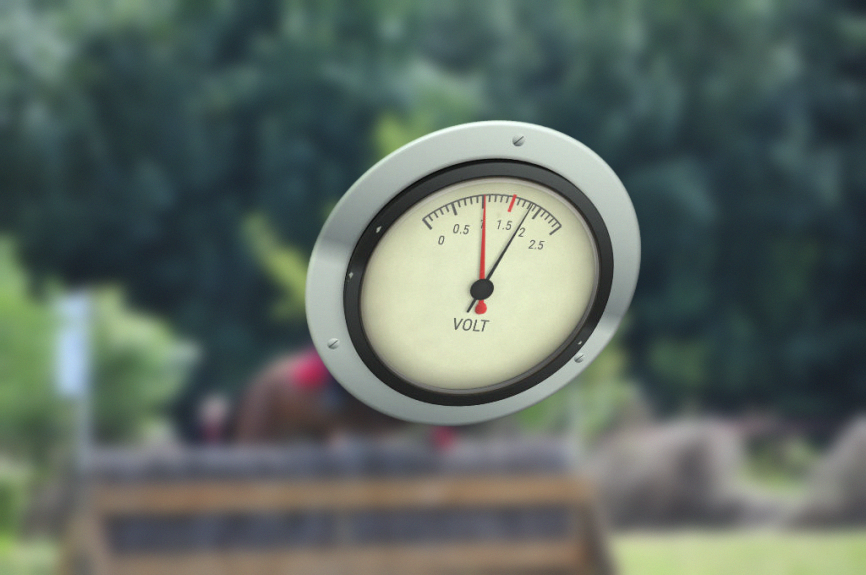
1 V
